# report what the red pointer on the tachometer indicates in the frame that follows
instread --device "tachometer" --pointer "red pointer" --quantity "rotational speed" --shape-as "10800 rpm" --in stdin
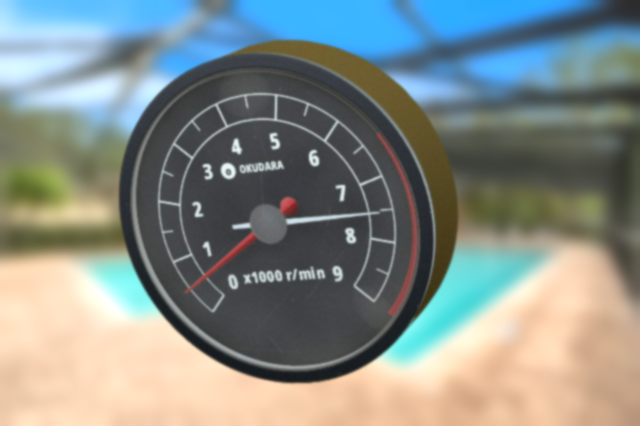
500 rpm
